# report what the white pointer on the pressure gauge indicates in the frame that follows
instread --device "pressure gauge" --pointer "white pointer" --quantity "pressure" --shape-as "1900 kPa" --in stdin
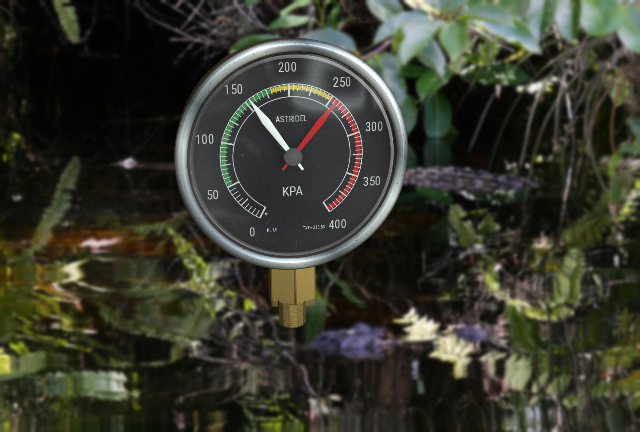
155 kPa
